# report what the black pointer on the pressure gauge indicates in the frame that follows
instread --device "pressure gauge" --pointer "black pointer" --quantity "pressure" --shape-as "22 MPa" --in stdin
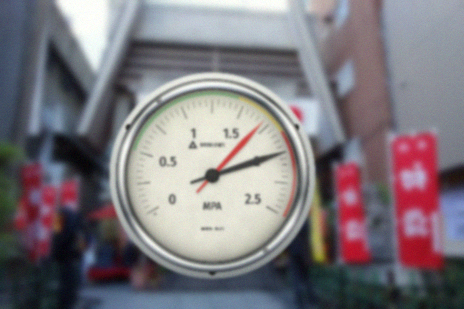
2 MPa
